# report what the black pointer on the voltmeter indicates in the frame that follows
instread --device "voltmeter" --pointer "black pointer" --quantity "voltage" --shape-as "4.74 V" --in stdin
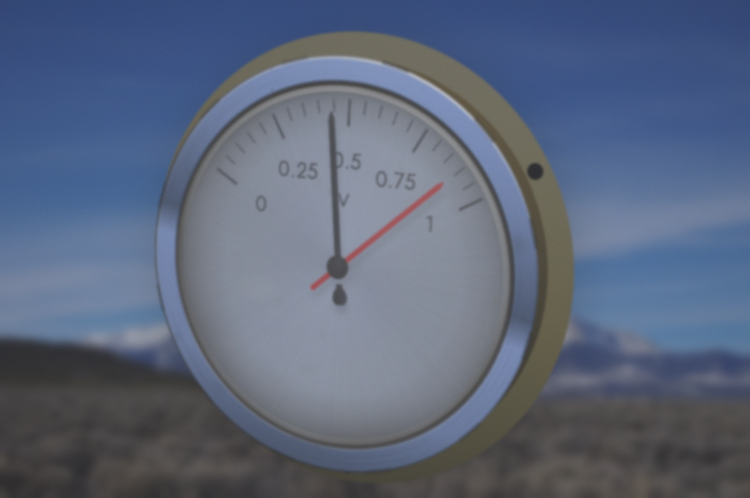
0.45 V
